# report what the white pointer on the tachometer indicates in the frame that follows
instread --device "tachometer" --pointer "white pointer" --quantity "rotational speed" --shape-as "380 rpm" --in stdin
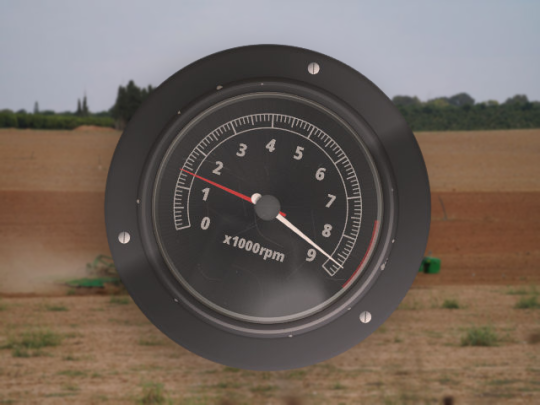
8700 rpm
